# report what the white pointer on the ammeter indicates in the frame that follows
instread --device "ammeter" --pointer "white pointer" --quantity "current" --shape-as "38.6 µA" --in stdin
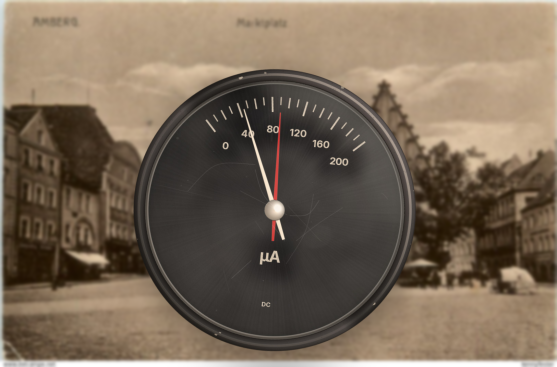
45 µA
